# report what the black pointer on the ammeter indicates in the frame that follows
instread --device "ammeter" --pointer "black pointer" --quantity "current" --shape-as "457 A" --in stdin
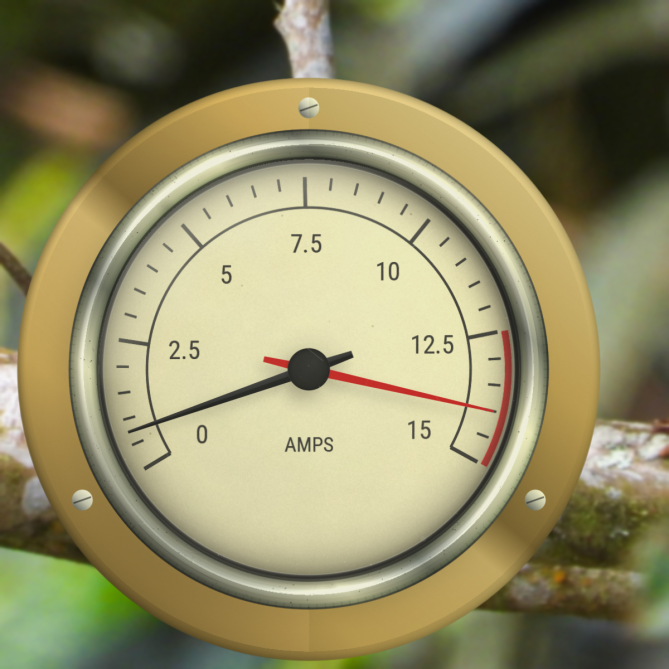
0.75 A
